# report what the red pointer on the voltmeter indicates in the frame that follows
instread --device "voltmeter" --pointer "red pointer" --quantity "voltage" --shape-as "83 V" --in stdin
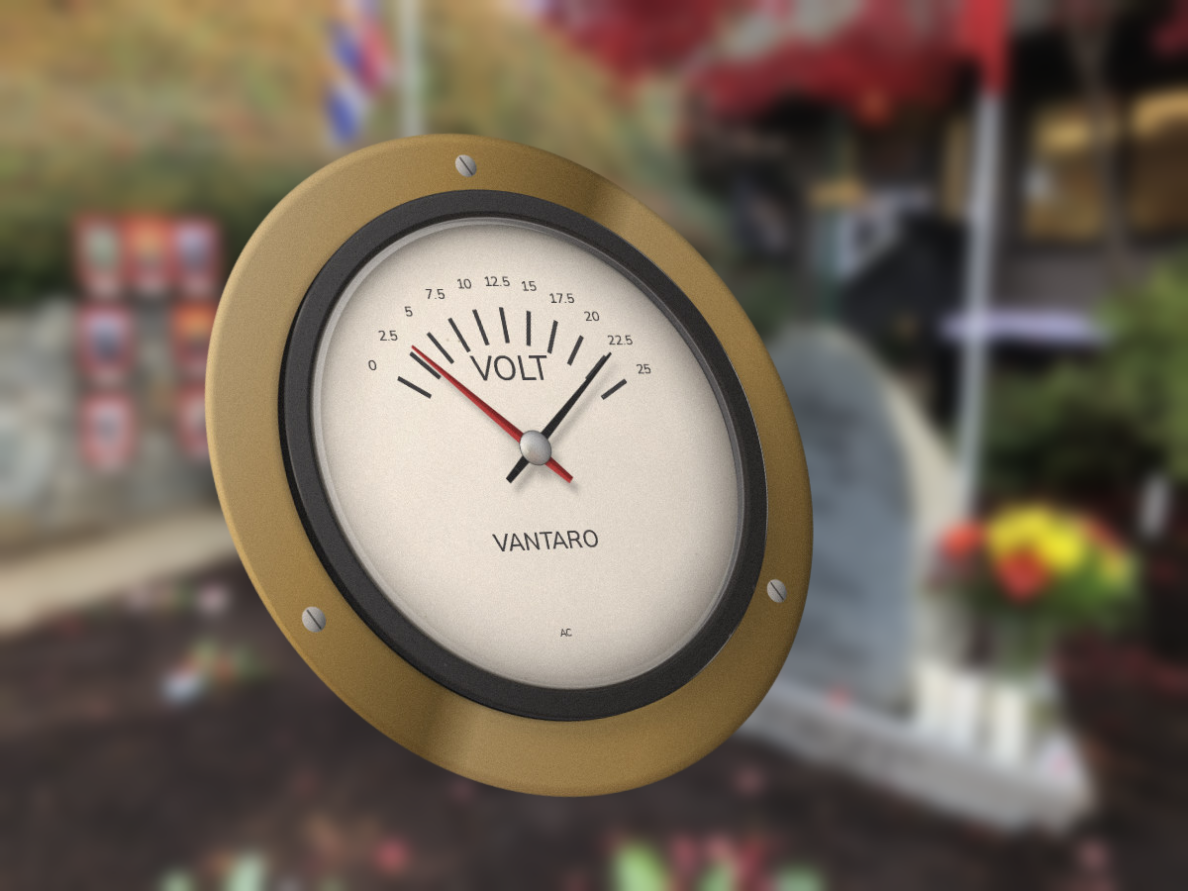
2.5 V
